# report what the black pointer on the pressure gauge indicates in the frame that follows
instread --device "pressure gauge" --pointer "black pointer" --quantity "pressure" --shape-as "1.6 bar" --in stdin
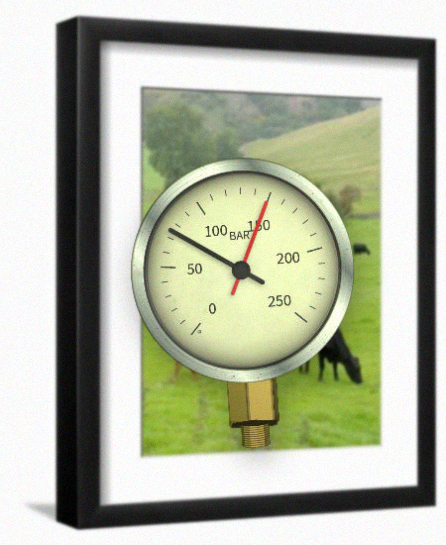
75 bar
